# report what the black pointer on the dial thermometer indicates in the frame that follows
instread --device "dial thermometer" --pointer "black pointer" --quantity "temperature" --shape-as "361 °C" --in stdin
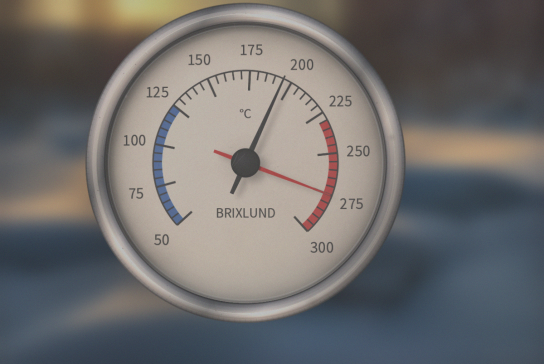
195 °C
